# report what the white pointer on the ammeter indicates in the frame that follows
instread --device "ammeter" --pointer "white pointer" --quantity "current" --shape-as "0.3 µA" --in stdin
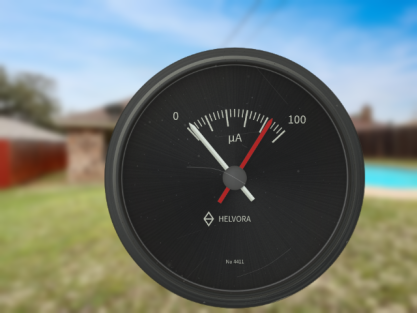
4 µA
